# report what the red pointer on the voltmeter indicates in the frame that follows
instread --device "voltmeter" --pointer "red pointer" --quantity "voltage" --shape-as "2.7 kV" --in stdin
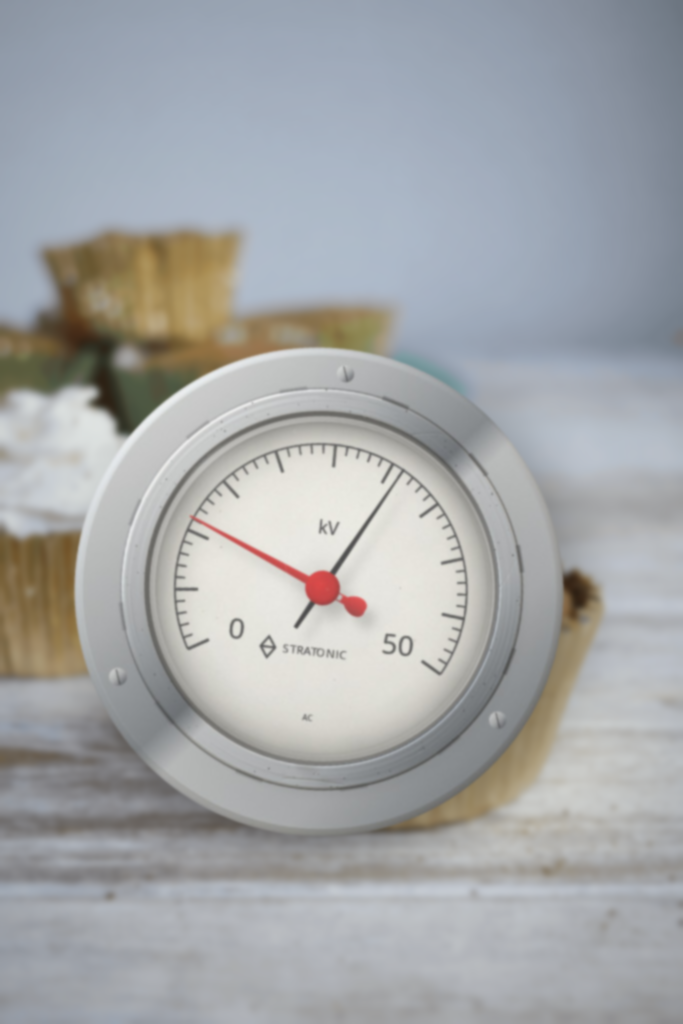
11 kV
